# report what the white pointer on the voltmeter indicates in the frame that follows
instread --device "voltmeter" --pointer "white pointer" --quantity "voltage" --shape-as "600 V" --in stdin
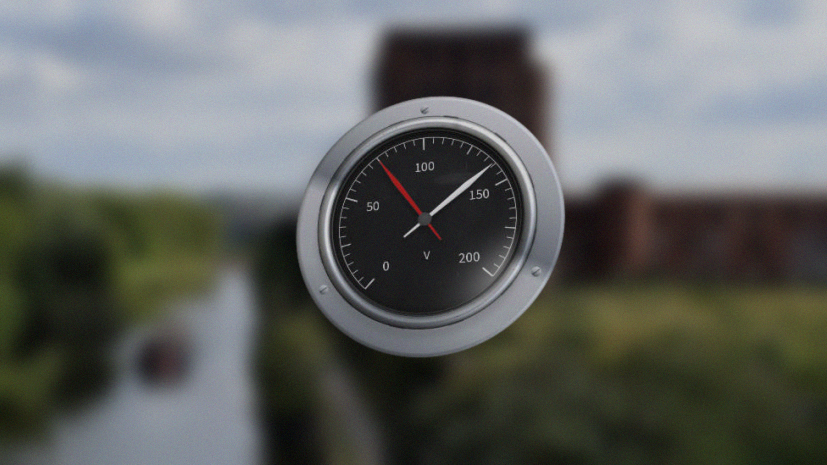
140 V
